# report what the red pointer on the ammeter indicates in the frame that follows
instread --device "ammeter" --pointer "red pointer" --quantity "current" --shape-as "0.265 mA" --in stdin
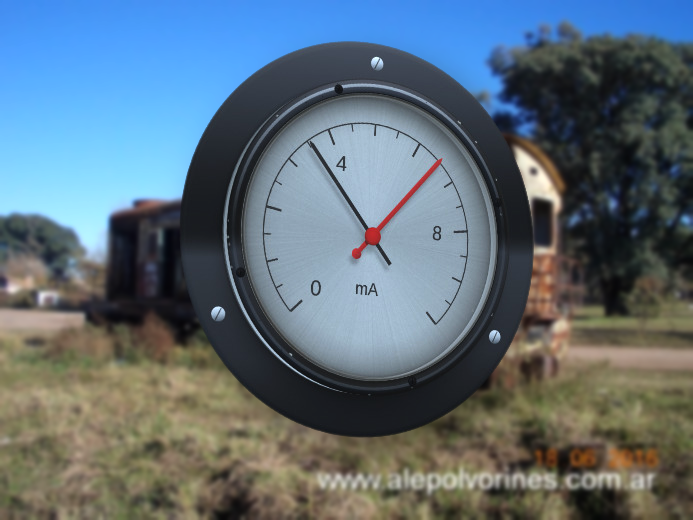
6.5 mA
